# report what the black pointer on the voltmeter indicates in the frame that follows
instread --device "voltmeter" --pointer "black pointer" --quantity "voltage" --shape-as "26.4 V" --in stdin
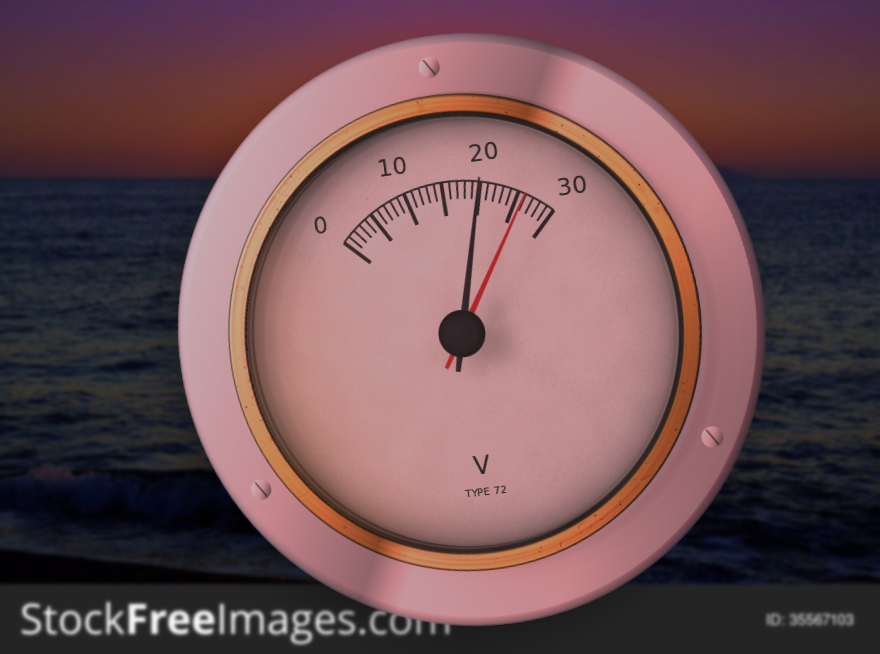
20 V
